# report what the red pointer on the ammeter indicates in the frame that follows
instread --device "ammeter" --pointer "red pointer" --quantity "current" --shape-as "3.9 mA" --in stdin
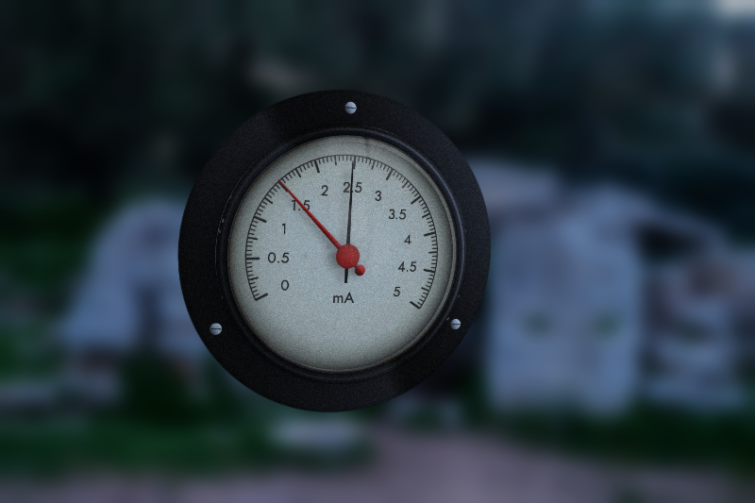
1.5 mA
